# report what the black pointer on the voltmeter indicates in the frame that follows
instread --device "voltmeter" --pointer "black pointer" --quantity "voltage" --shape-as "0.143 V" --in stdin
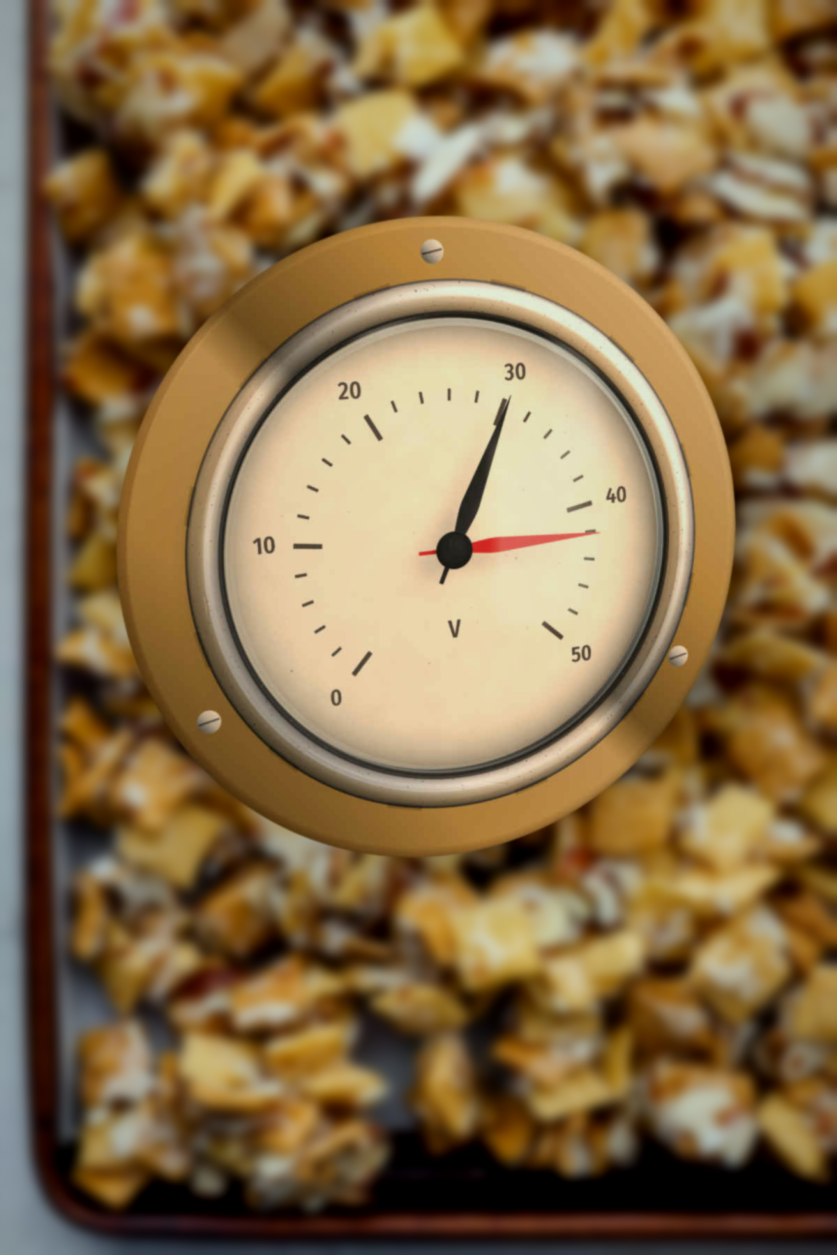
30 V
